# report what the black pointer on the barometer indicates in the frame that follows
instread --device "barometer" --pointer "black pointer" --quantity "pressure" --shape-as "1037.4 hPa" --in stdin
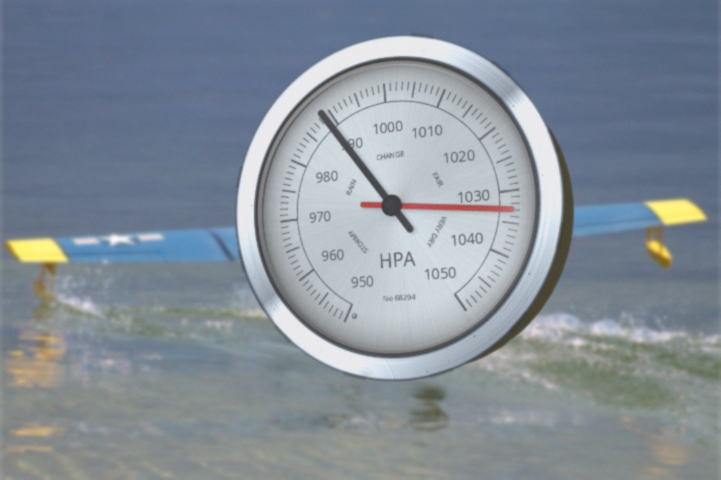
989 hPa
